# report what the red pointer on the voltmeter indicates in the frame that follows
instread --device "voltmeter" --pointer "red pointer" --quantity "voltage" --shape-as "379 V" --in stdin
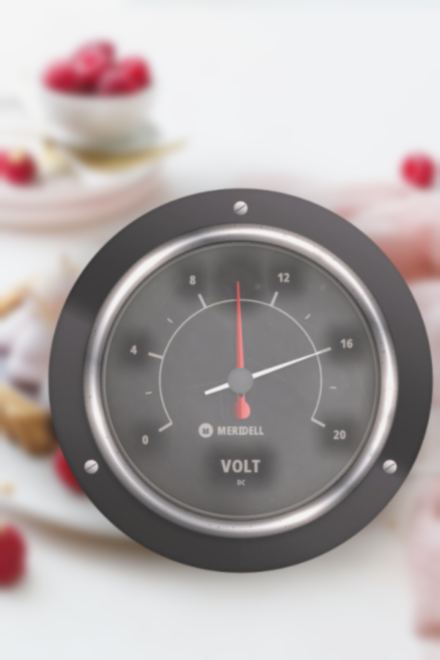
10 V
